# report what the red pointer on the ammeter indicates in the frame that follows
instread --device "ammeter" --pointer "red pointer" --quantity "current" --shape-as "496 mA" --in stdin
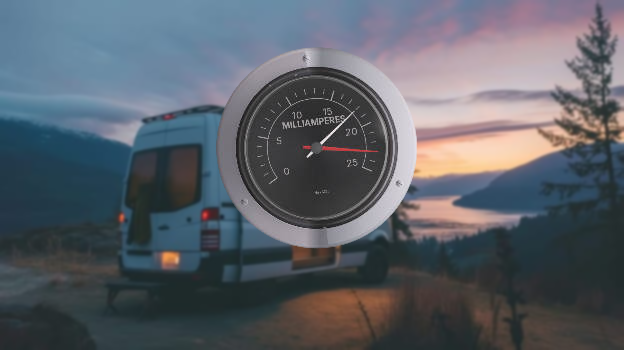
23 mA
